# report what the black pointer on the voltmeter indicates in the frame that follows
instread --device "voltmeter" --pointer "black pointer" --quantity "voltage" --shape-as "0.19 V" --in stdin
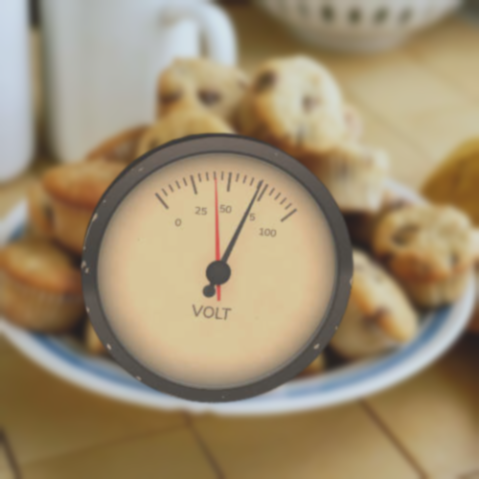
70 V
